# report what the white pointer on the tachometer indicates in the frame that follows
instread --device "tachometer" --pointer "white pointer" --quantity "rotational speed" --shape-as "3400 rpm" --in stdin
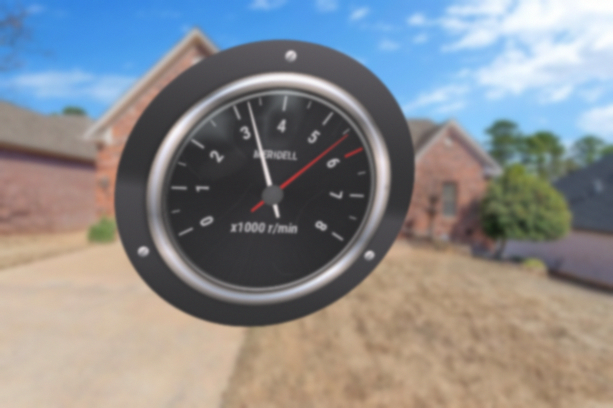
3250 rpm
